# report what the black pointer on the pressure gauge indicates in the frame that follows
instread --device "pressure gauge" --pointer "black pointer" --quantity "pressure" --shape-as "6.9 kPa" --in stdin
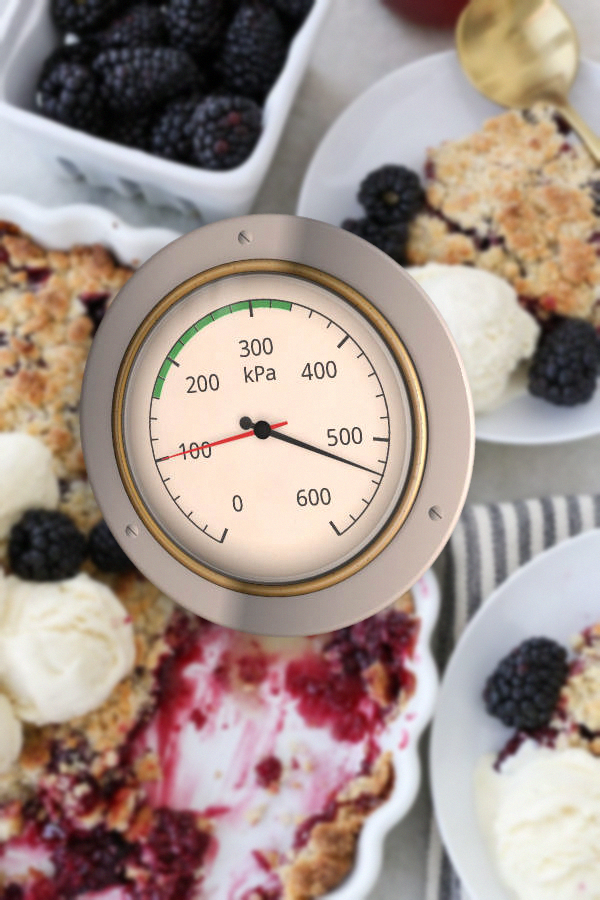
530 kPa
